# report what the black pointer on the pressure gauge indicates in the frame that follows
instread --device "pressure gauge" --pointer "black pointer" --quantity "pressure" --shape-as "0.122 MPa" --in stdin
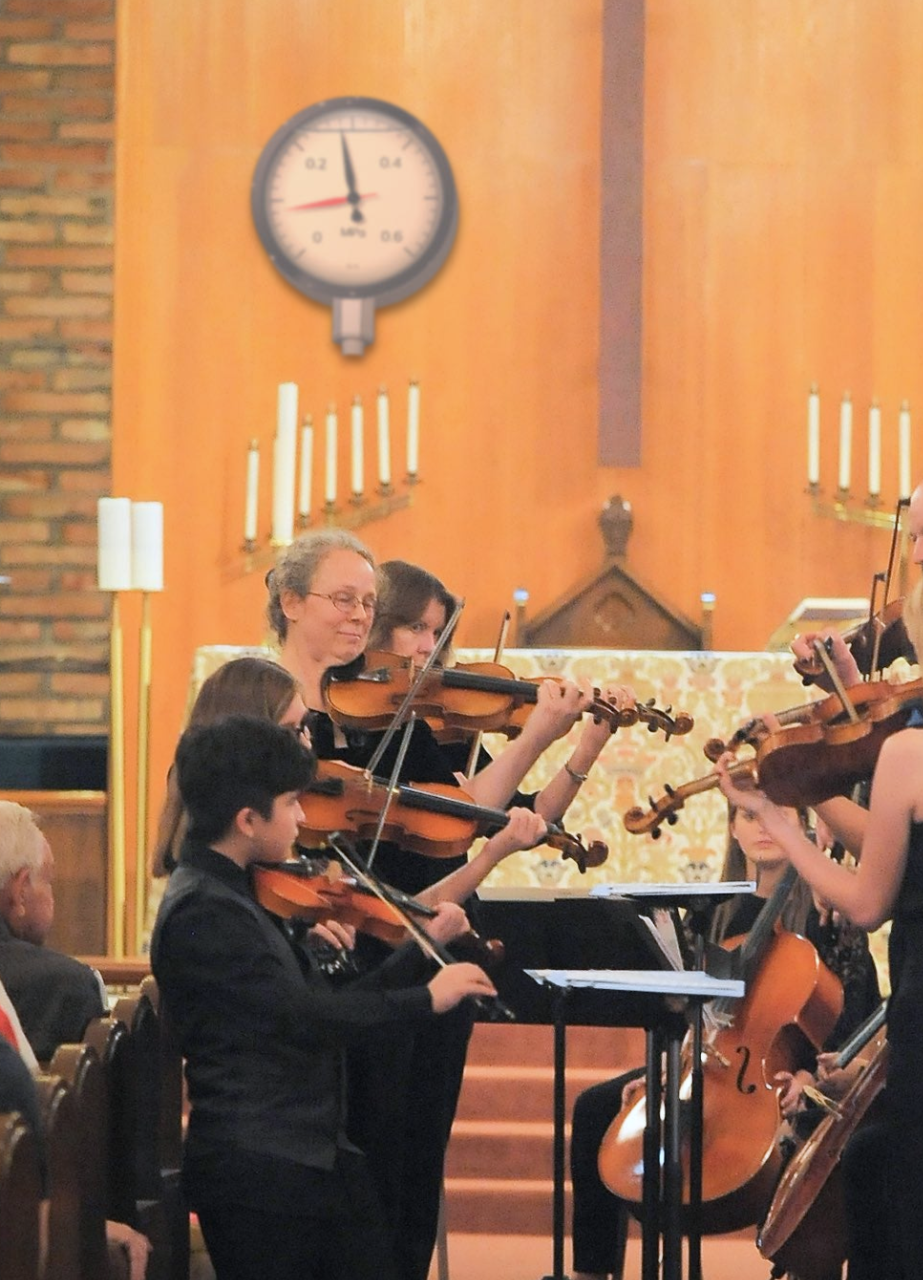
0.28 MPa
